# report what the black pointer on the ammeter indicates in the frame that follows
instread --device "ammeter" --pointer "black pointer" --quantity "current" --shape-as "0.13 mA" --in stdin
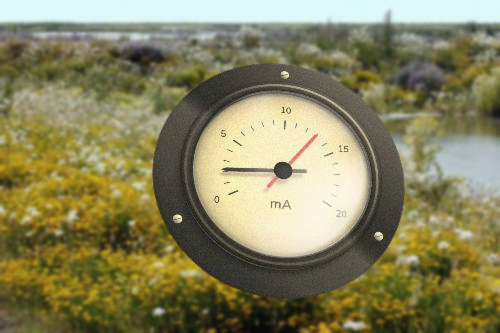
2 mA
